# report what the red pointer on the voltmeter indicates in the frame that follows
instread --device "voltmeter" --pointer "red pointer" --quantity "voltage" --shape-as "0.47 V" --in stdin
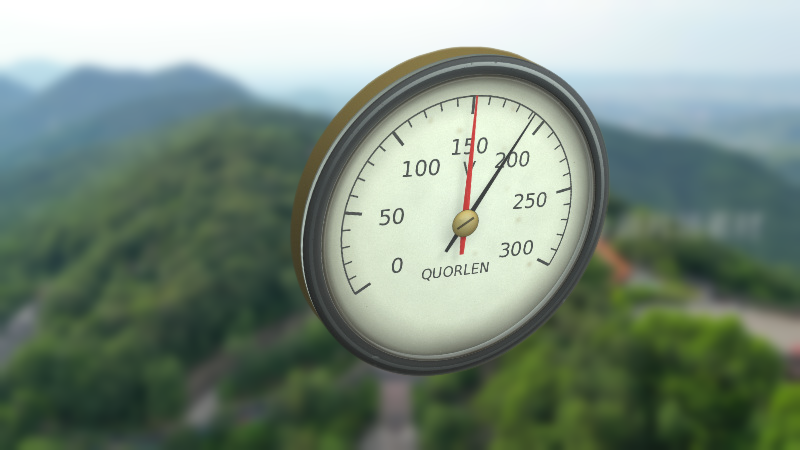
150 V
